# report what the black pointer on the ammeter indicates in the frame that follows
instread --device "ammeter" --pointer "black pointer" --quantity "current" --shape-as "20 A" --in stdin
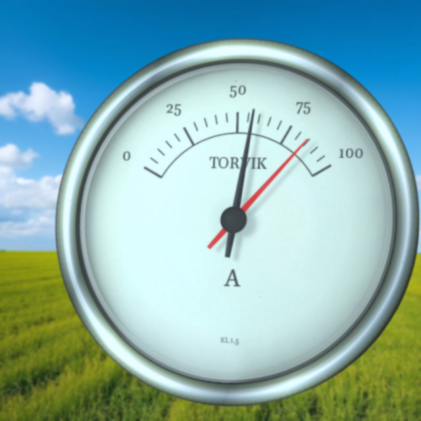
57.5 A
